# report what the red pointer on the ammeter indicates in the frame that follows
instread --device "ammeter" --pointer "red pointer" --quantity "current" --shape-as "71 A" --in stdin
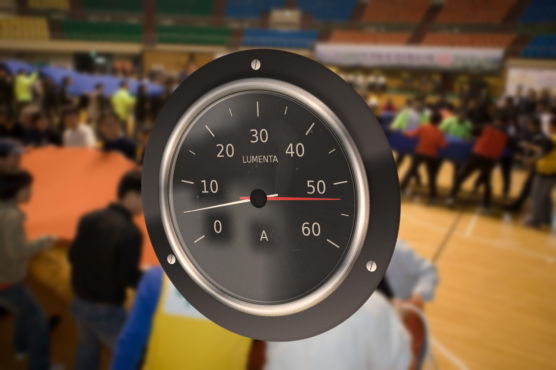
52.5 A
